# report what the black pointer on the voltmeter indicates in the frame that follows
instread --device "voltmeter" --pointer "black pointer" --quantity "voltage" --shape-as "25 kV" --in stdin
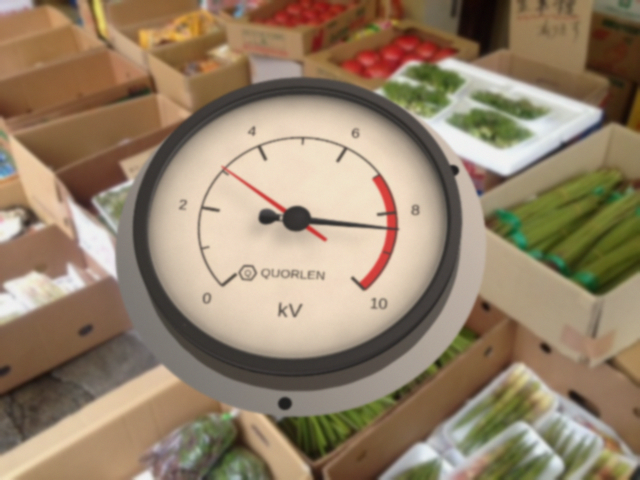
8.5 kV
